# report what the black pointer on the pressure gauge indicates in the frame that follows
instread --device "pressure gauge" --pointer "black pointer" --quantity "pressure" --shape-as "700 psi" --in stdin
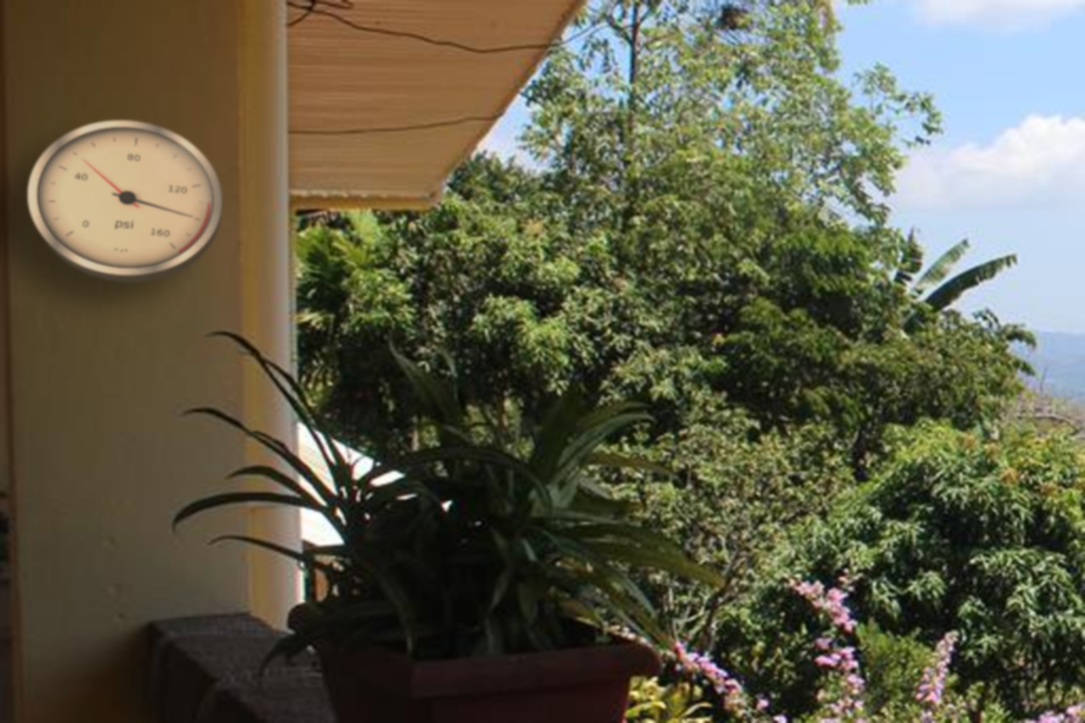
140 psi
